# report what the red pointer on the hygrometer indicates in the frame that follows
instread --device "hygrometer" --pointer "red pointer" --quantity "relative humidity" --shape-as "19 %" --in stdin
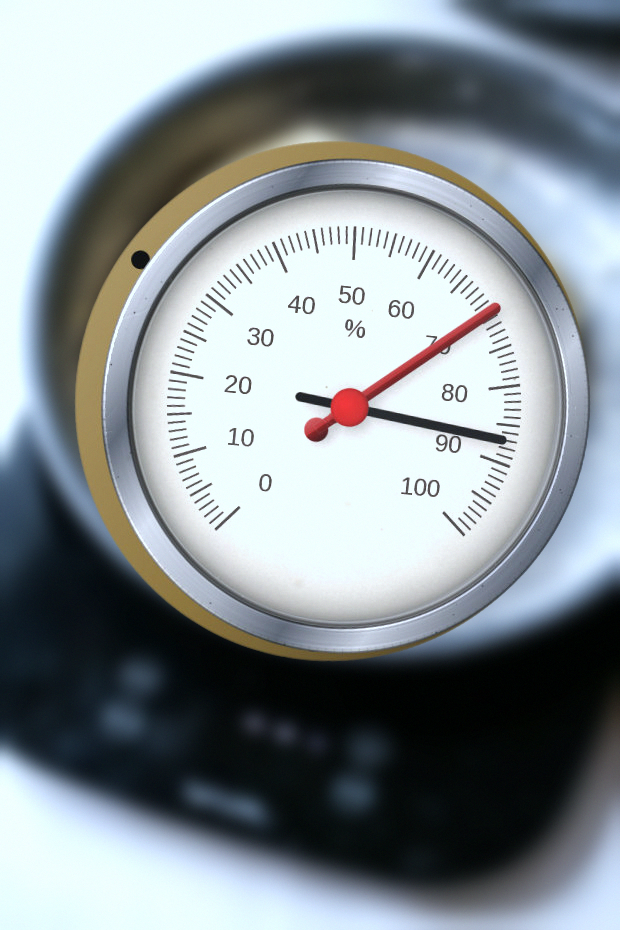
70 %
